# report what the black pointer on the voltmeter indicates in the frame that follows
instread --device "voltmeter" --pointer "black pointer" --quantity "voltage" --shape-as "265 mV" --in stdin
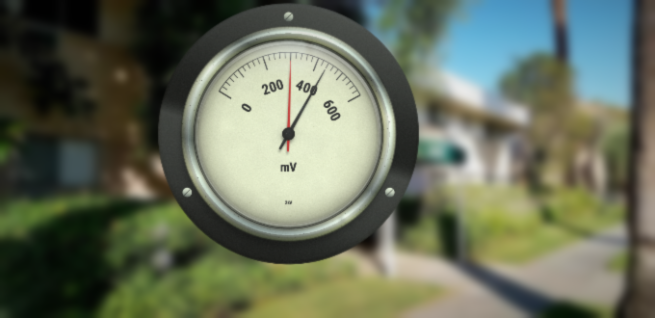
440 mV
